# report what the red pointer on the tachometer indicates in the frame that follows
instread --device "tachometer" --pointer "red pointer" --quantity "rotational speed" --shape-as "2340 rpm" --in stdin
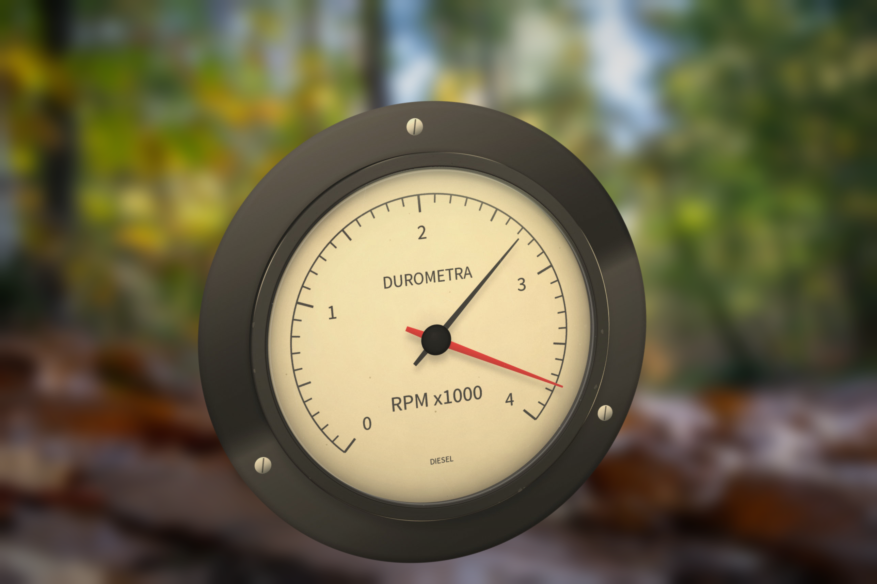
3750 rpm
